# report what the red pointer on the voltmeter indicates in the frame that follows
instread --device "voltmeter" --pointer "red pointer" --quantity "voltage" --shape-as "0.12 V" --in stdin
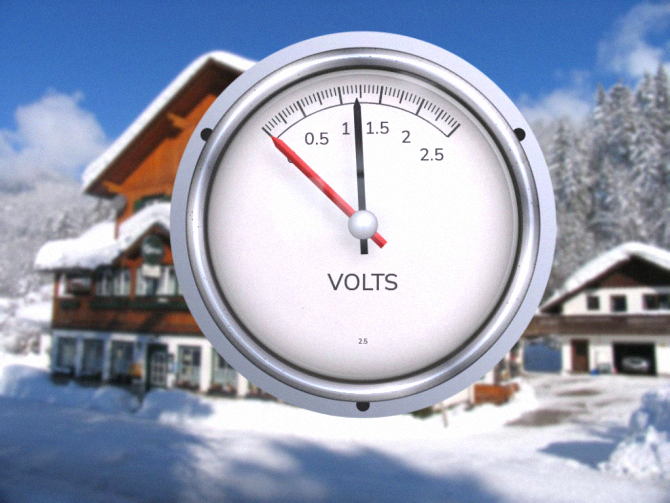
0 V
